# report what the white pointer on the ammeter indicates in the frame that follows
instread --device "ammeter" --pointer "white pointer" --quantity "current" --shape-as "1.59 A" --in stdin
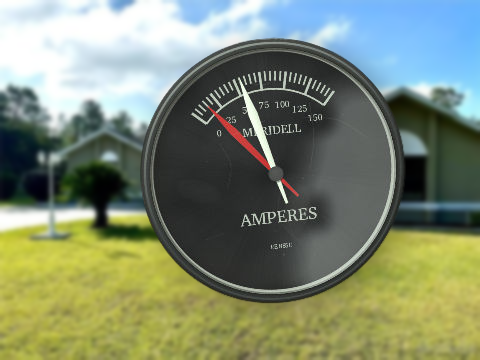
55 A
